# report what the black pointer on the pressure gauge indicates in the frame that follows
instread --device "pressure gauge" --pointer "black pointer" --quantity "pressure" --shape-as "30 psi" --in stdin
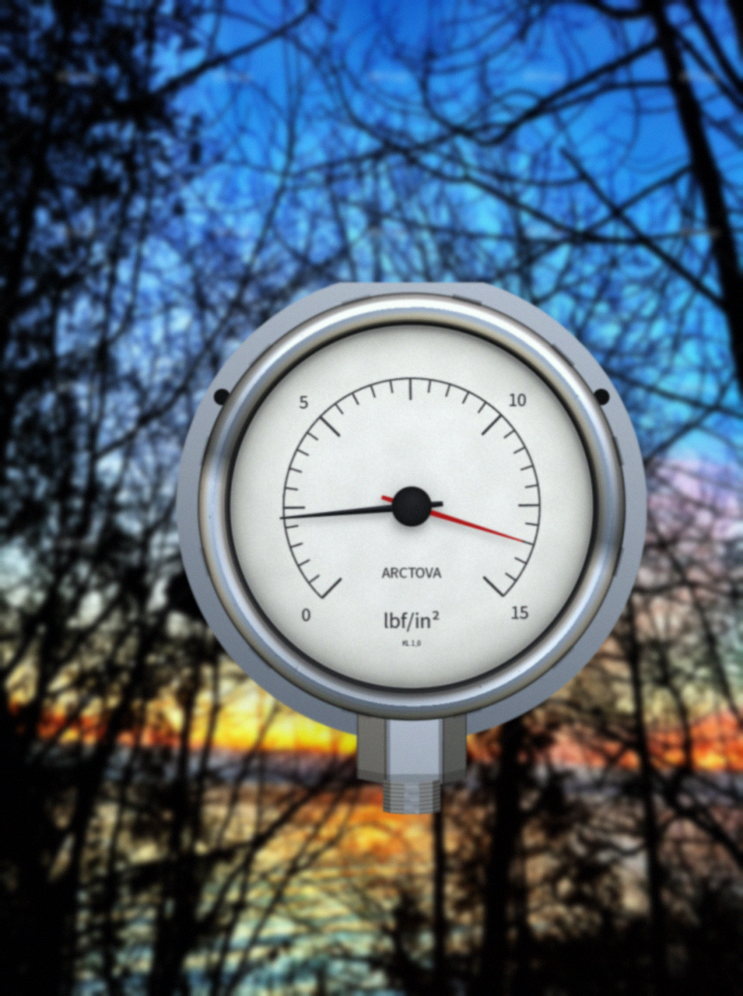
2.25 psi
